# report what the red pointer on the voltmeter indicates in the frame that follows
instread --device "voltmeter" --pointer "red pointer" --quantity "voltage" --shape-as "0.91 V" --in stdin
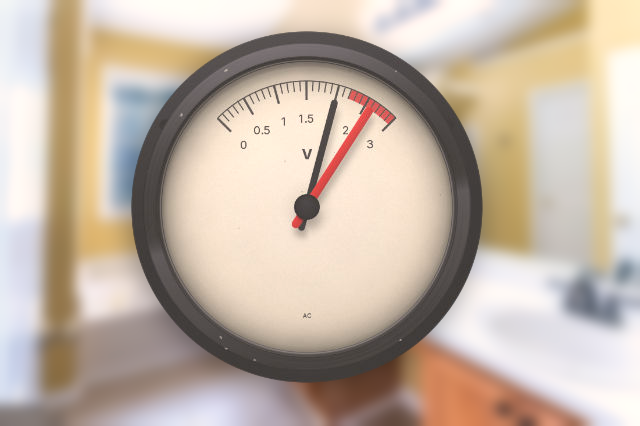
2.6 V
